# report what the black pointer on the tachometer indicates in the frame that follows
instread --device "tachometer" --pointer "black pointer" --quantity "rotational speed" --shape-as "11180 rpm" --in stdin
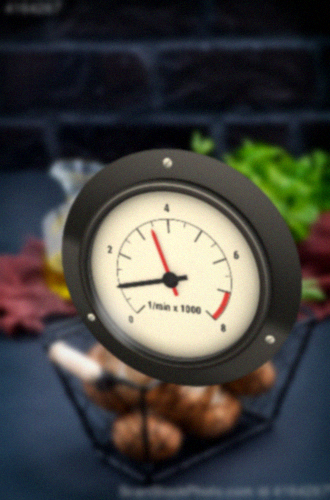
1000 rpm
